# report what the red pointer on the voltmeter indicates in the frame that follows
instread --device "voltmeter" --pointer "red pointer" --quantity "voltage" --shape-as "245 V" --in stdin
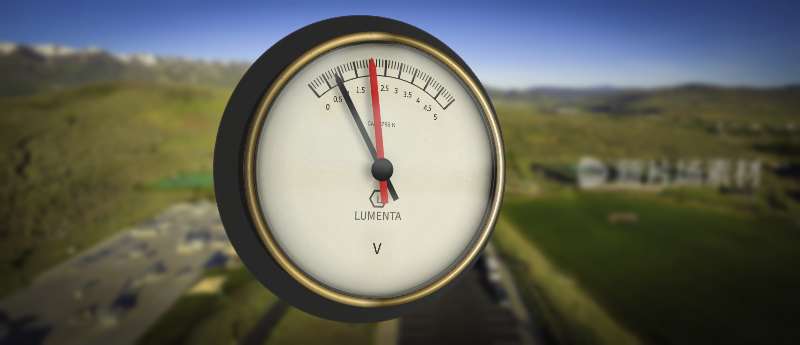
2 V
